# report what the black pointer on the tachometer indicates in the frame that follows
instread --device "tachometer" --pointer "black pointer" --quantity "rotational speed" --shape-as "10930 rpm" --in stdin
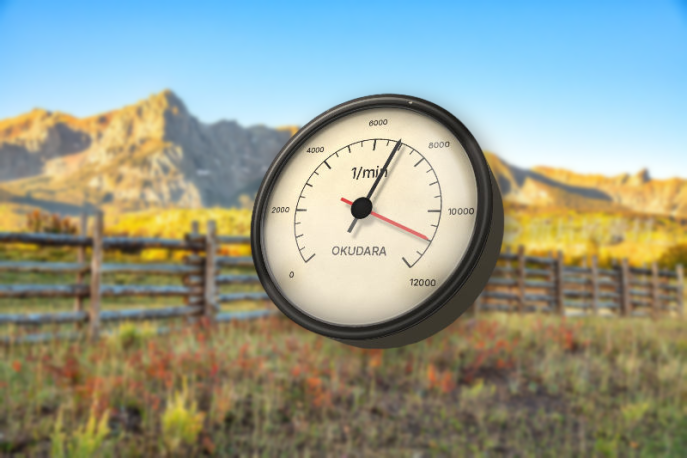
7000 rpm
